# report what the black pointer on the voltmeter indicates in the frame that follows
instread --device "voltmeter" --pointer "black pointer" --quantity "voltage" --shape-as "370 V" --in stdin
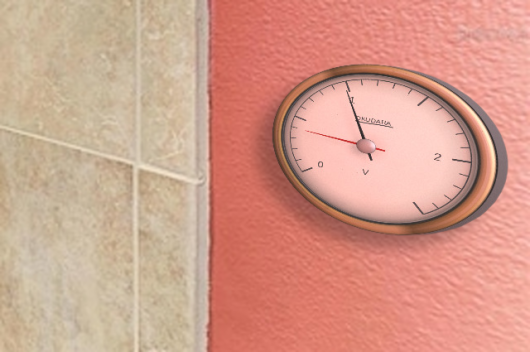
1 V
